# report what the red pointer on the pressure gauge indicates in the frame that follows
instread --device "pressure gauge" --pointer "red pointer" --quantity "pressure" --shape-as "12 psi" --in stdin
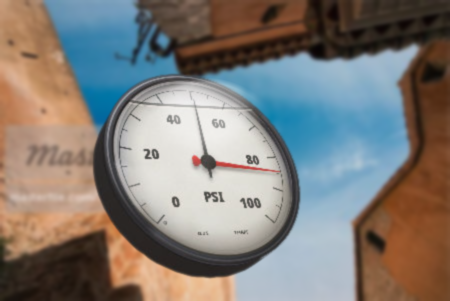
85 psi
